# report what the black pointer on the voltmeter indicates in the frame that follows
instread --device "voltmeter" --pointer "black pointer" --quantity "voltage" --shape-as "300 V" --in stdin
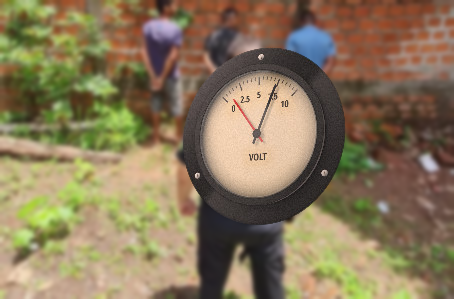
7.5 V
